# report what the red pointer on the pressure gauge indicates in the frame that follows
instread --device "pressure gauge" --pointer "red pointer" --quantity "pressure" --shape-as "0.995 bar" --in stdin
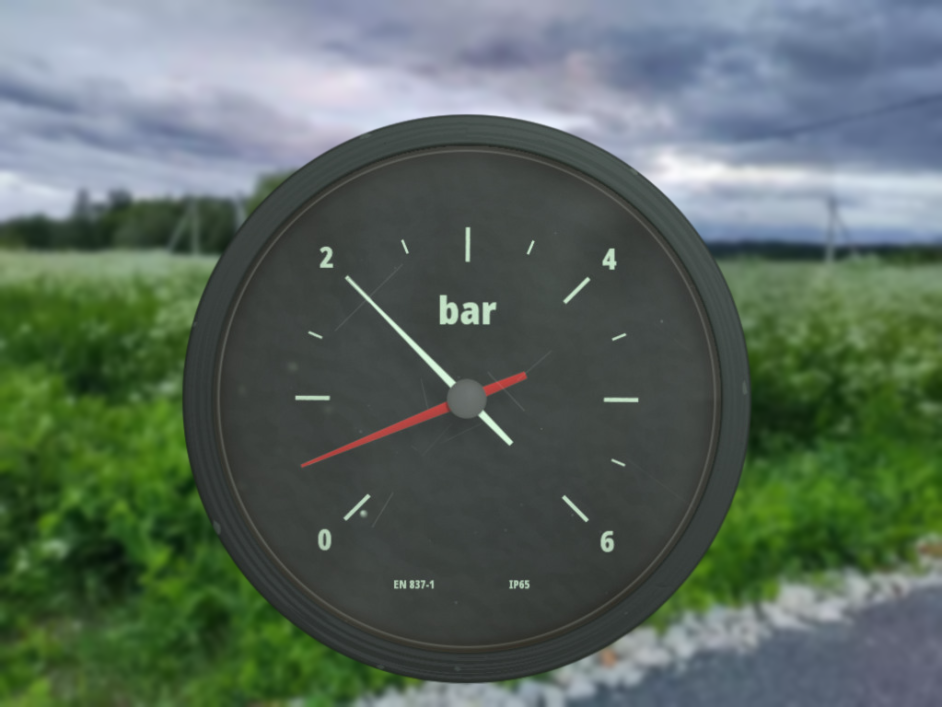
0.5 bar
